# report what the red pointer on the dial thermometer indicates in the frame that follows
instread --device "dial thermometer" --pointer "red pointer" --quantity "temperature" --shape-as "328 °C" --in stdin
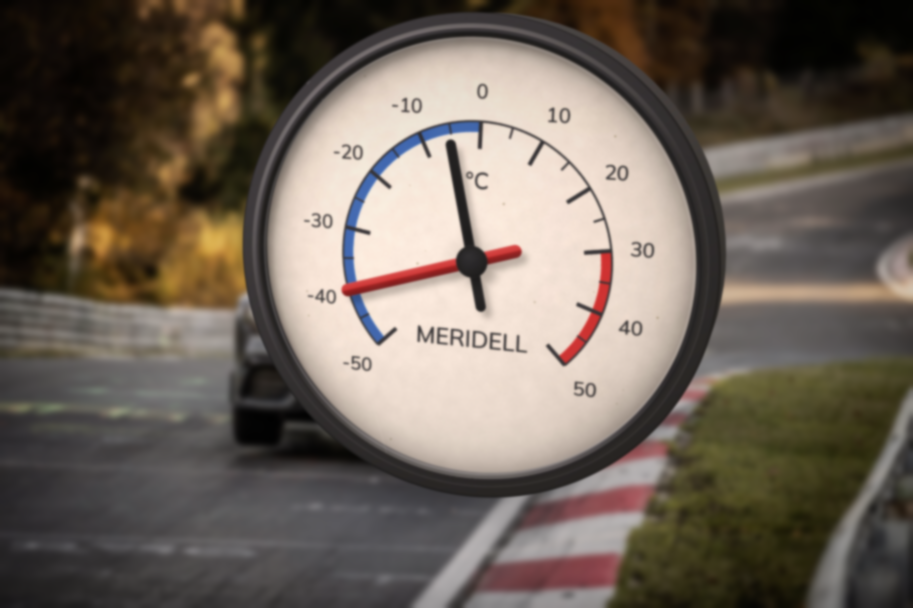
-40 °C
